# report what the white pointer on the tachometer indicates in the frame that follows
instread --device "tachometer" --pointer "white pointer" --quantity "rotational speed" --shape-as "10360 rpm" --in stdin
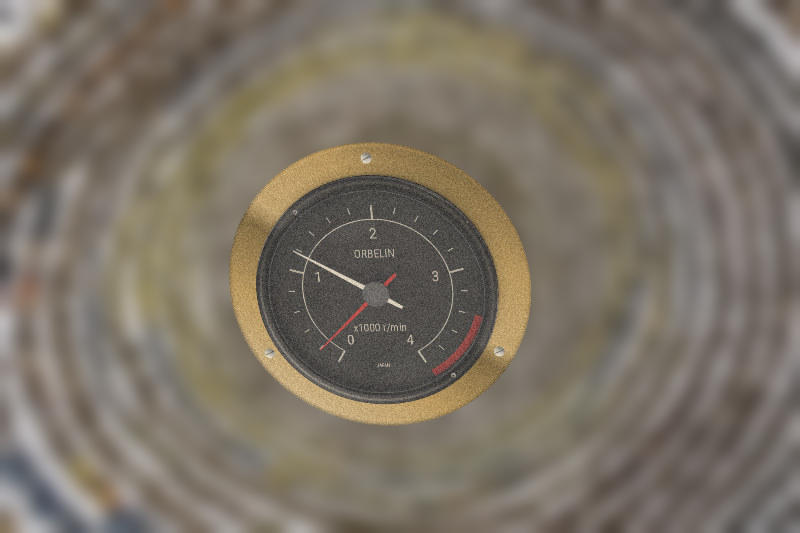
1200 rpm
